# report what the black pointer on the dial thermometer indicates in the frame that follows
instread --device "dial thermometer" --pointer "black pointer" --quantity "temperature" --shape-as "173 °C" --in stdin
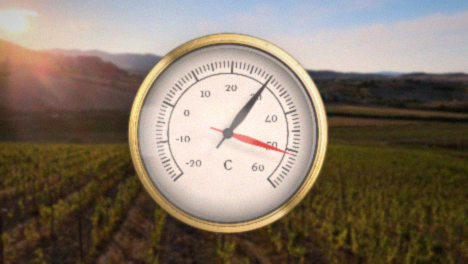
30 °C
